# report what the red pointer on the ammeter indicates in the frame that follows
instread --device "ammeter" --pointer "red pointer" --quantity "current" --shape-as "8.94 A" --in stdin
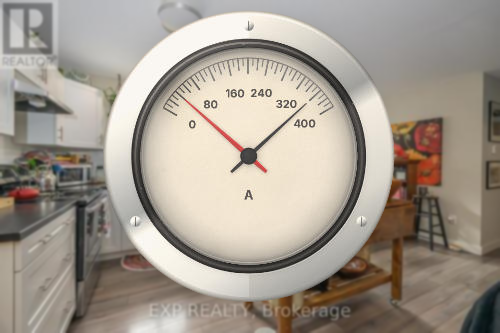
40 A
